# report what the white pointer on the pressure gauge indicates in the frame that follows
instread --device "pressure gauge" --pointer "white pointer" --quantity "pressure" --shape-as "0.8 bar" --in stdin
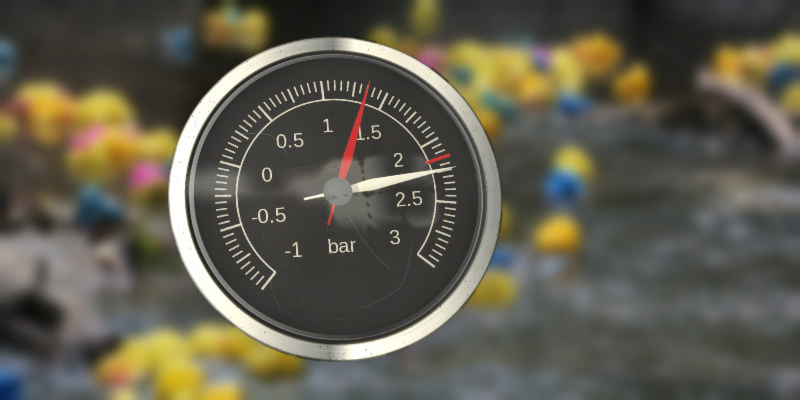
2.25 bar
